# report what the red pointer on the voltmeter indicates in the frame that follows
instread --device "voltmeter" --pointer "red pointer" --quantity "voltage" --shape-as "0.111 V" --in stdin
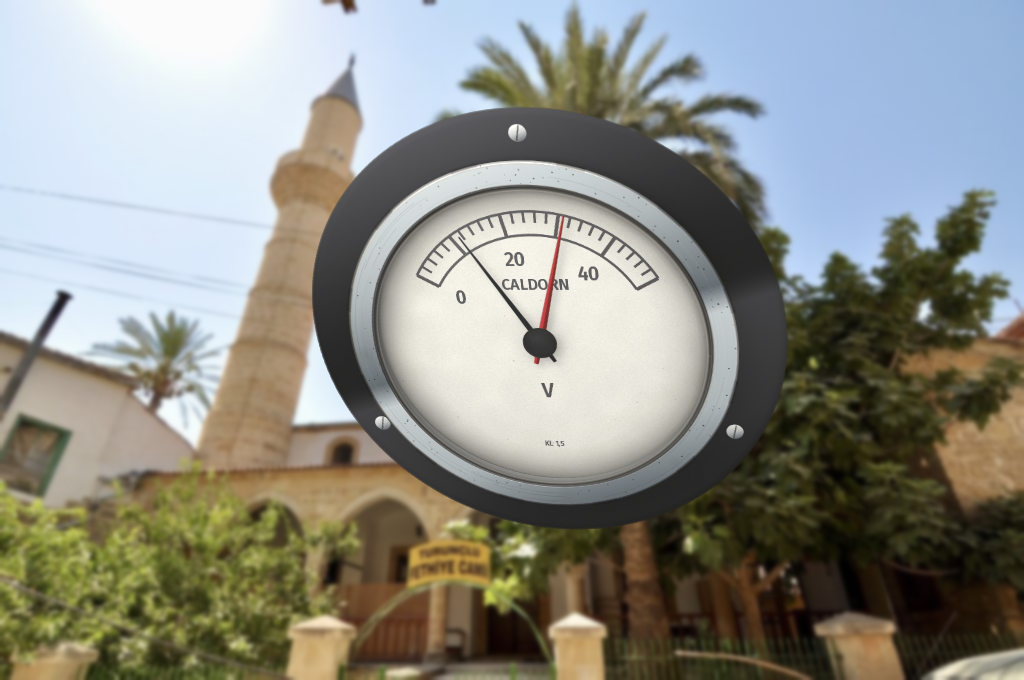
31 V
